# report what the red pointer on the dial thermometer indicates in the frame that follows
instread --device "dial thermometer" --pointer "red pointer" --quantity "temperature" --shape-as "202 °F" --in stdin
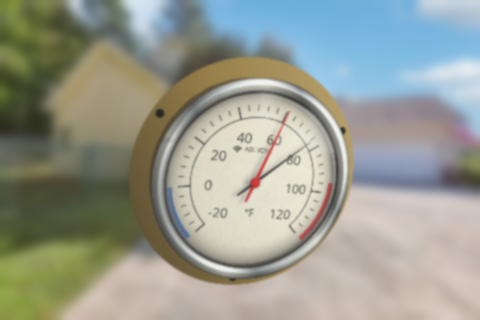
60 °F
